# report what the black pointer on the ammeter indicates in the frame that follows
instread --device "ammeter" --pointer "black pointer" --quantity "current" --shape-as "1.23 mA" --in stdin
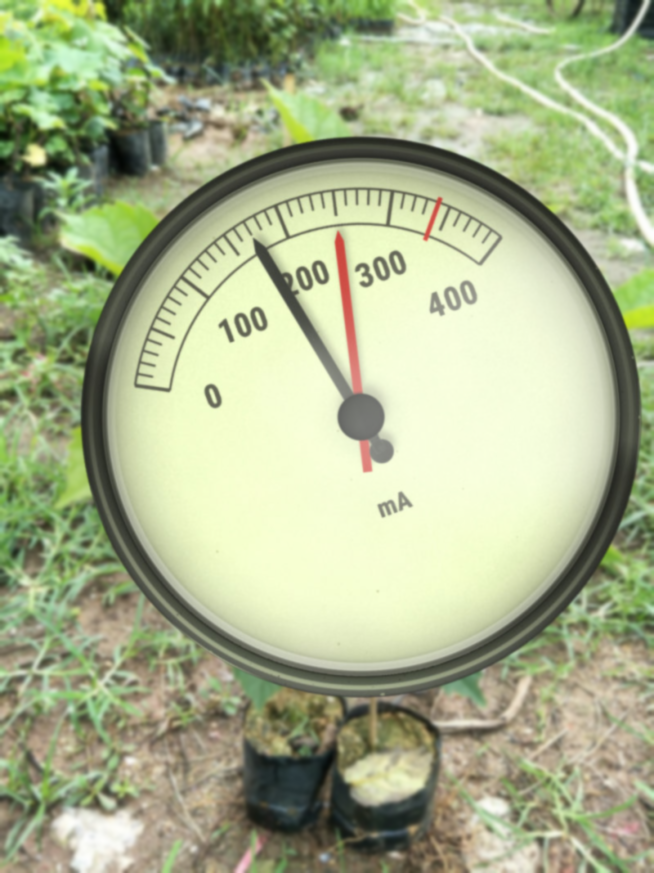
170 mA
